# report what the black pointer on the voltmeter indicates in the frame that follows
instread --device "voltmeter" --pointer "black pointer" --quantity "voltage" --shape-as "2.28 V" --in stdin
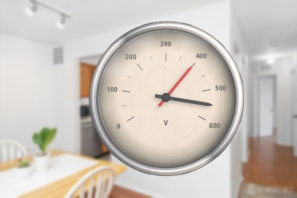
550 V
